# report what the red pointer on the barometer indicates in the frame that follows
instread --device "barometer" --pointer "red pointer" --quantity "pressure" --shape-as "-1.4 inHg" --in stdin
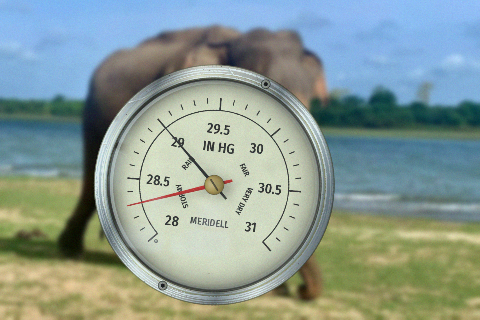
28.3 inHg
